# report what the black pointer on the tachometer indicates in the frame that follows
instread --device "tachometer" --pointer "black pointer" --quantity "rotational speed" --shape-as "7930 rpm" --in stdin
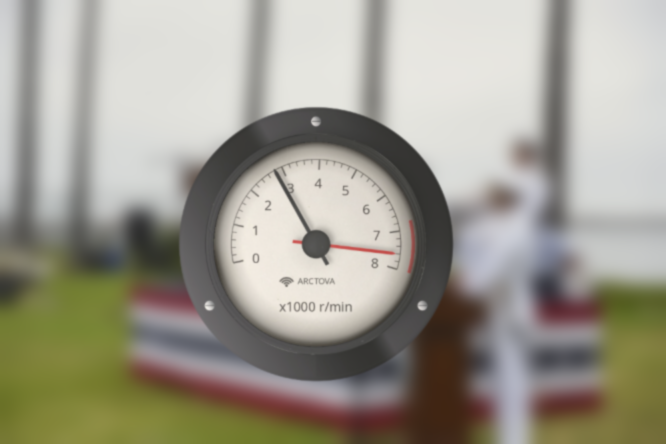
2800 rpm
